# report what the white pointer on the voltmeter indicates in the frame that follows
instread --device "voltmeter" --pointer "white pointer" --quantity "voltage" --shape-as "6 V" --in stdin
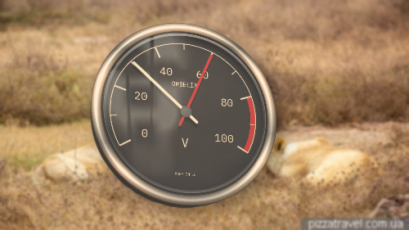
30 V
